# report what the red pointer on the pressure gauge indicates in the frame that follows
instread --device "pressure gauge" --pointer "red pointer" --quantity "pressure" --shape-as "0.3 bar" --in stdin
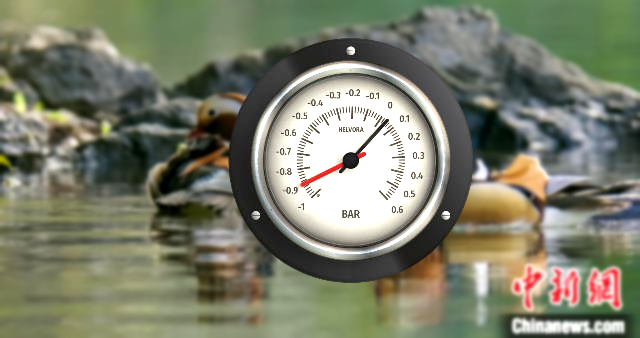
-0.9 bar
